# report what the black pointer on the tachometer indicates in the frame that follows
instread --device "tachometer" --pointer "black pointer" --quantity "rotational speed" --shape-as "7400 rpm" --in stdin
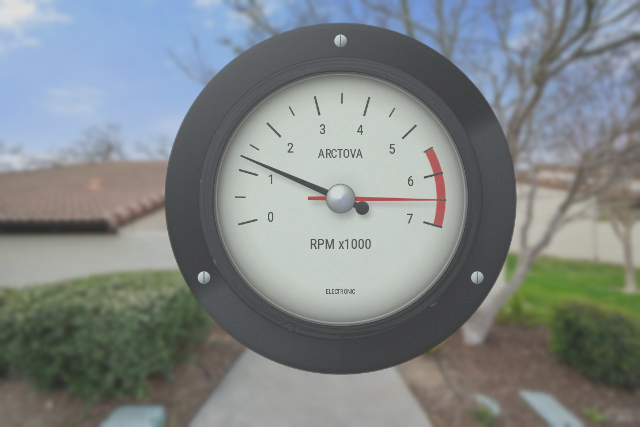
1250 rpm
